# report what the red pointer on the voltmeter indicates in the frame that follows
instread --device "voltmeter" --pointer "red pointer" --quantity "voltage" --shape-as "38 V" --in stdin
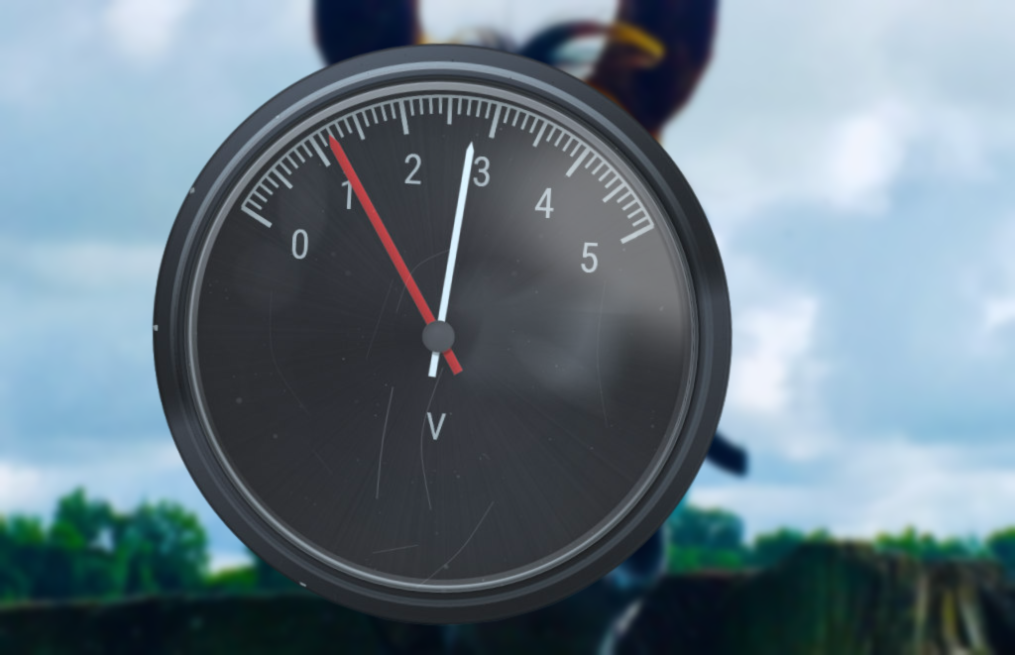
1.2 V
